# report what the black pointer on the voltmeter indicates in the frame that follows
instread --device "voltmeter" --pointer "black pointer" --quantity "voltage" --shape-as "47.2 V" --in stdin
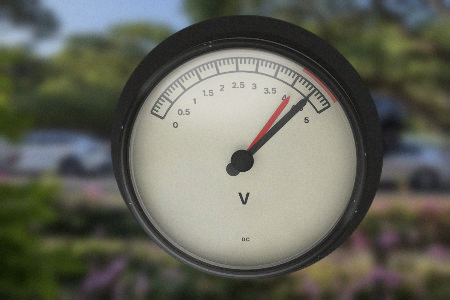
4.5 V
